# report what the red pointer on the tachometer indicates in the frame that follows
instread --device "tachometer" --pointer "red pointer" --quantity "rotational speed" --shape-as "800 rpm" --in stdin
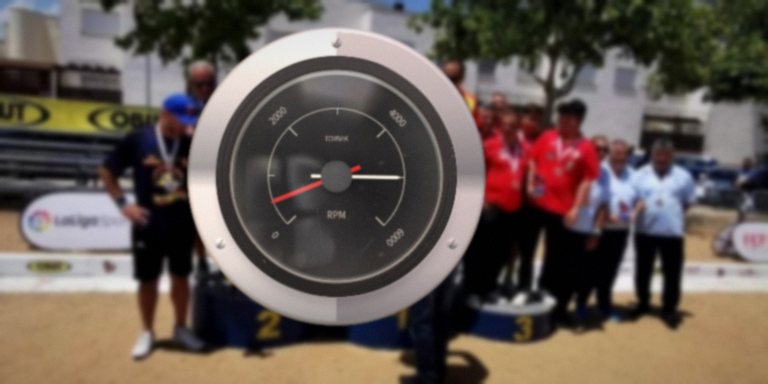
500 rpm
